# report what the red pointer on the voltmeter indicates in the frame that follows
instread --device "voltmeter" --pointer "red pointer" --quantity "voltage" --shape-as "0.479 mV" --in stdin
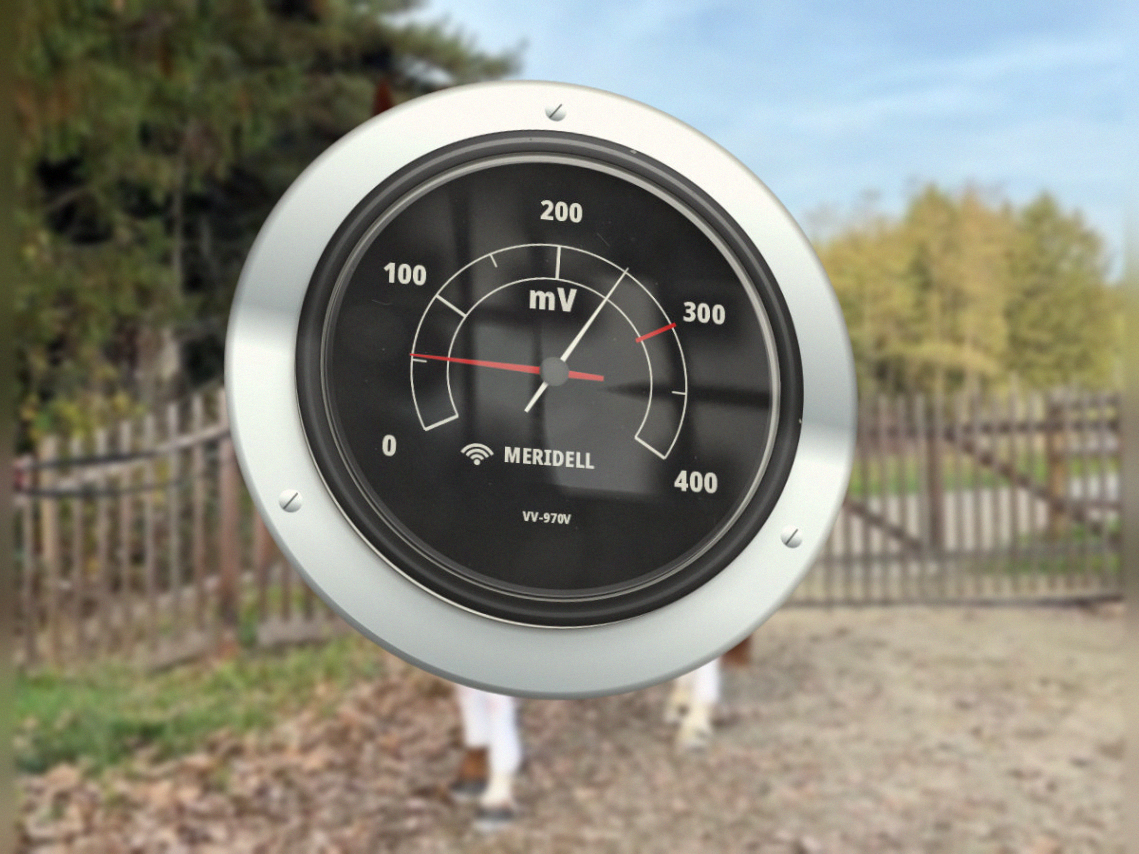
50 mV
